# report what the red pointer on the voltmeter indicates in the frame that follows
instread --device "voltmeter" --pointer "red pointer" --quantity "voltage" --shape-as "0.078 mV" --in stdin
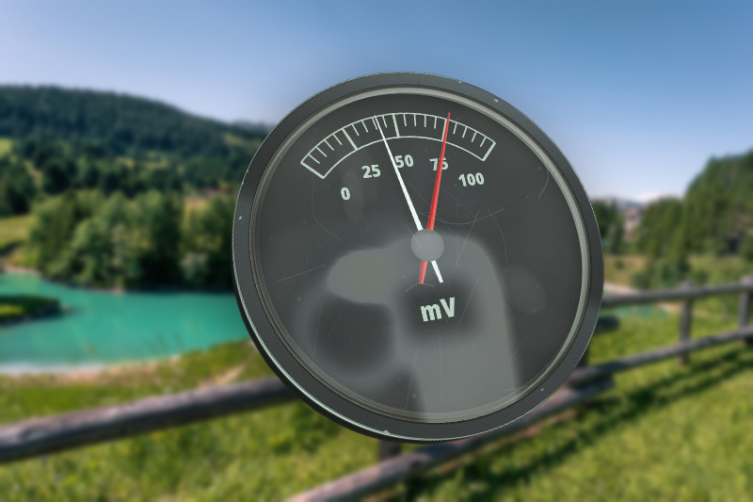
75 mV
